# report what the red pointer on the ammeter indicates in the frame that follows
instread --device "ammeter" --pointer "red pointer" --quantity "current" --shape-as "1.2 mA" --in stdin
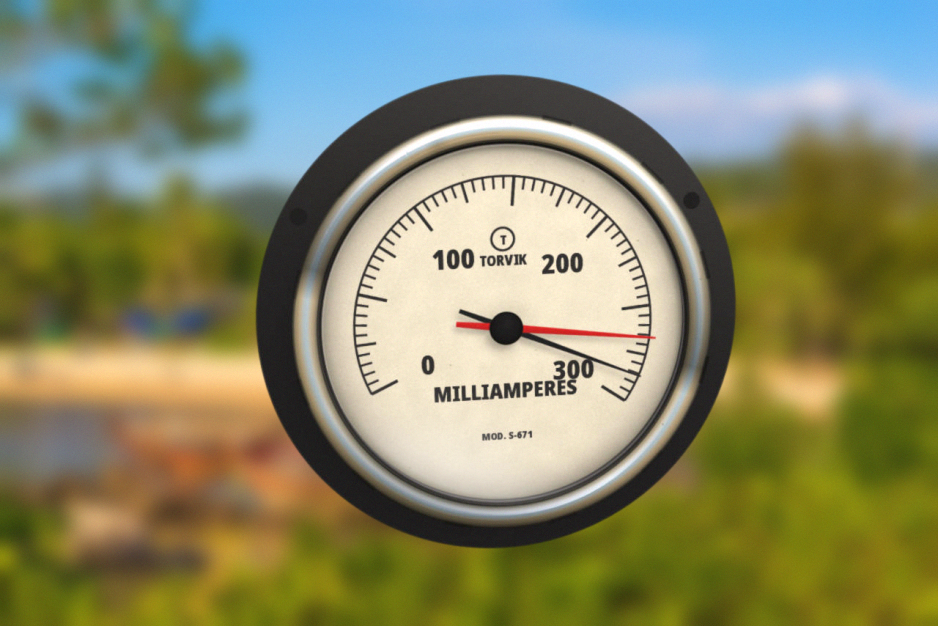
265 mA
